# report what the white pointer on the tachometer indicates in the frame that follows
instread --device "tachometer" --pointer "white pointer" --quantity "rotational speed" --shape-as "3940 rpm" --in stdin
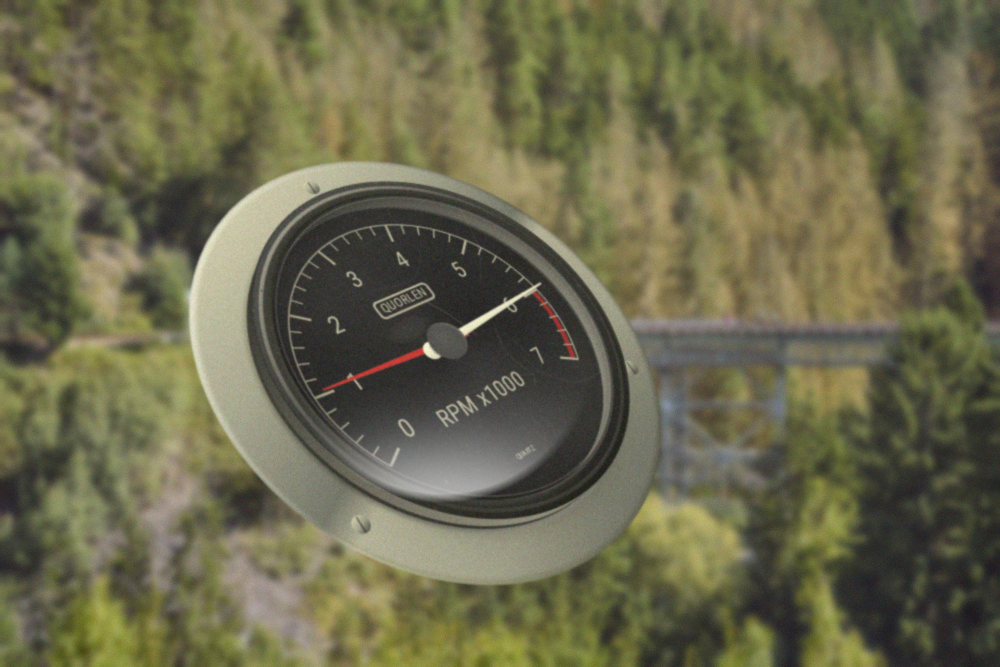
6000 rpm
